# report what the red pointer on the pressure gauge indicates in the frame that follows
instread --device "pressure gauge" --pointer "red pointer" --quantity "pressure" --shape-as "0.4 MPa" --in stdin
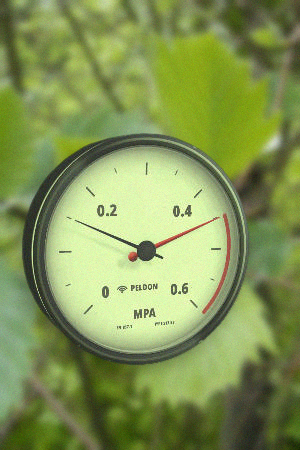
0.45 MPa
